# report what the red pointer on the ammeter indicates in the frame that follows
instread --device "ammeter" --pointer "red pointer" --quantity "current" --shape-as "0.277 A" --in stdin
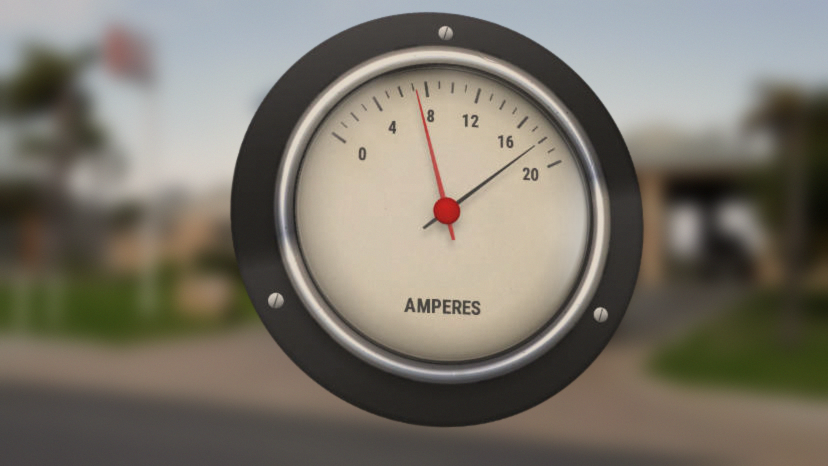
7 A
